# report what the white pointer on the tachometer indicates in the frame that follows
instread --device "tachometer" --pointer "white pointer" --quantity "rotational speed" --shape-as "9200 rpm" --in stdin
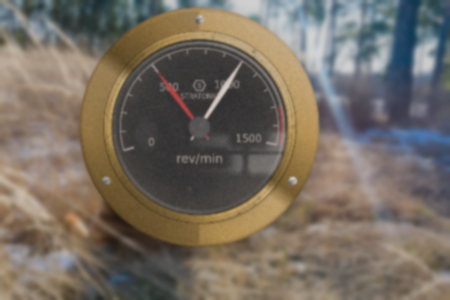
1000 rpm
